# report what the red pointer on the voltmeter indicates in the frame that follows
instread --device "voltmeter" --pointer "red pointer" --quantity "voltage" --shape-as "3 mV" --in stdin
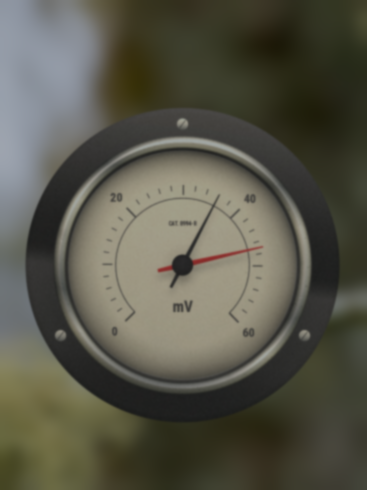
47 mV
